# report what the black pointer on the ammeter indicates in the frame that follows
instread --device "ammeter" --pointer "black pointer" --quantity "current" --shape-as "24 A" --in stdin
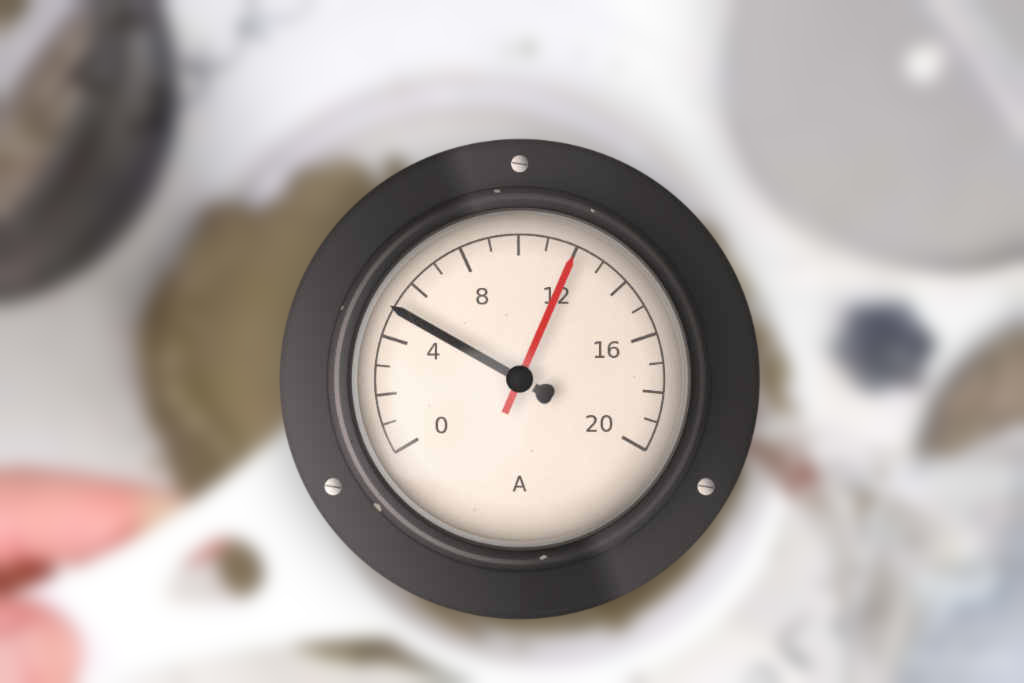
5 A
